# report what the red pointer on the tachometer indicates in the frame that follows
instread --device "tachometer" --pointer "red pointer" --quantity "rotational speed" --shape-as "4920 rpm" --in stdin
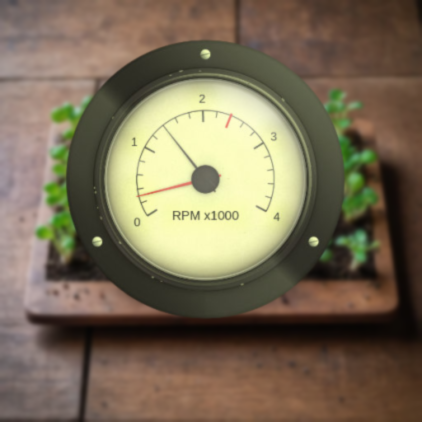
300 rpm
